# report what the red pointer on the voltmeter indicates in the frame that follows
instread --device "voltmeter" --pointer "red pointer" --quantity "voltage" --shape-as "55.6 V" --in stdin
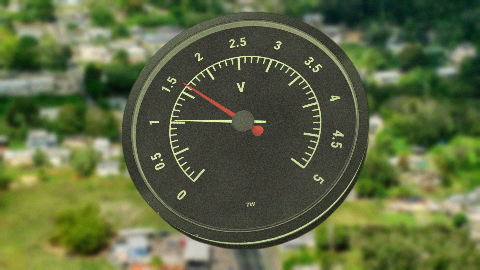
1.6 V
